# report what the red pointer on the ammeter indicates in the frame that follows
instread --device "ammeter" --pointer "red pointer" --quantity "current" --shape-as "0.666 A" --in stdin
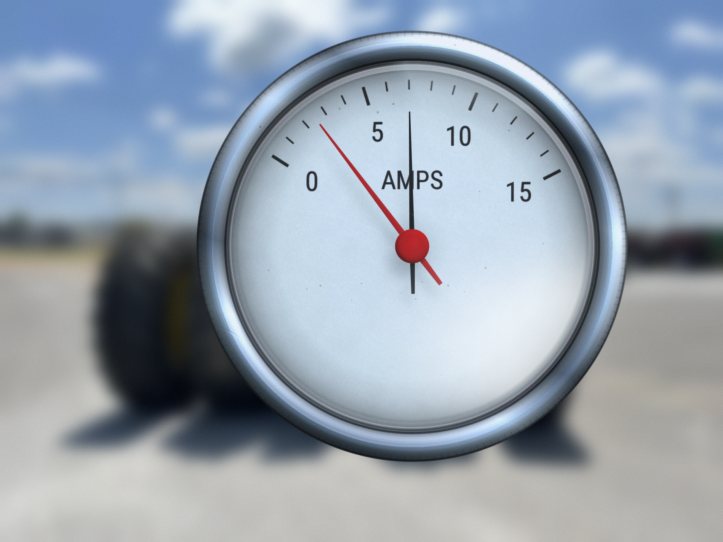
2.5 A
